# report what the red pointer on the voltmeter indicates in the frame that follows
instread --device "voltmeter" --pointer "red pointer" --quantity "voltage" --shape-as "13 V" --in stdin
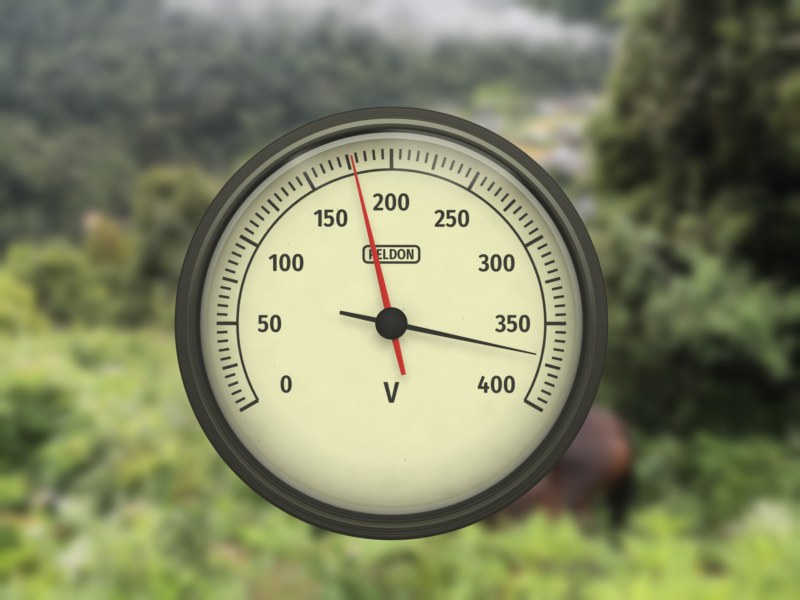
177.5 V
